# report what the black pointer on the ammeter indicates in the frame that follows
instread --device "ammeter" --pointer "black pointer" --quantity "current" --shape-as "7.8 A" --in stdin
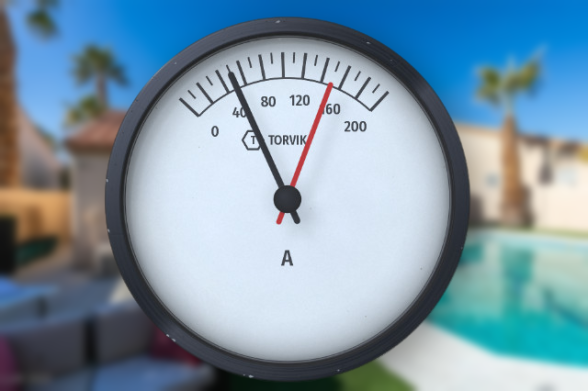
50 A
